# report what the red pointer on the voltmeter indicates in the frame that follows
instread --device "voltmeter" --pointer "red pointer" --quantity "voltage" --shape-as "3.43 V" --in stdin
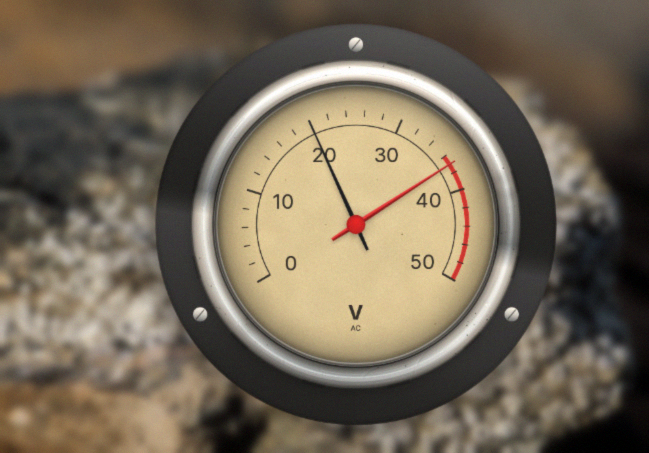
37 V
